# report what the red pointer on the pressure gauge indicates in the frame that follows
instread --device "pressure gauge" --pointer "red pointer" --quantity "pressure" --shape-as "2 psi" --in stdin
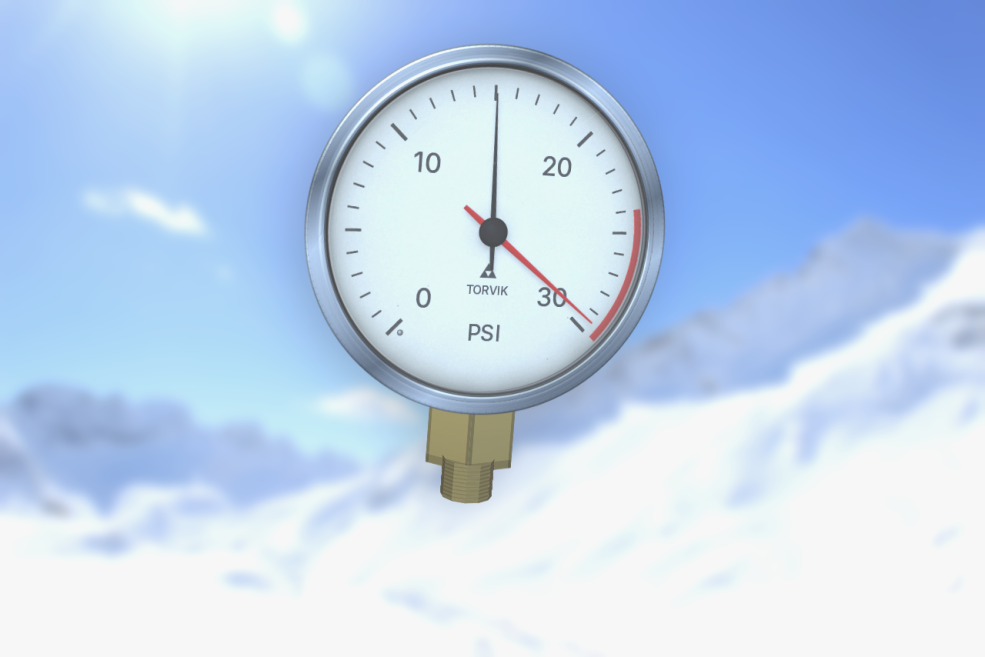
29.5 psi
